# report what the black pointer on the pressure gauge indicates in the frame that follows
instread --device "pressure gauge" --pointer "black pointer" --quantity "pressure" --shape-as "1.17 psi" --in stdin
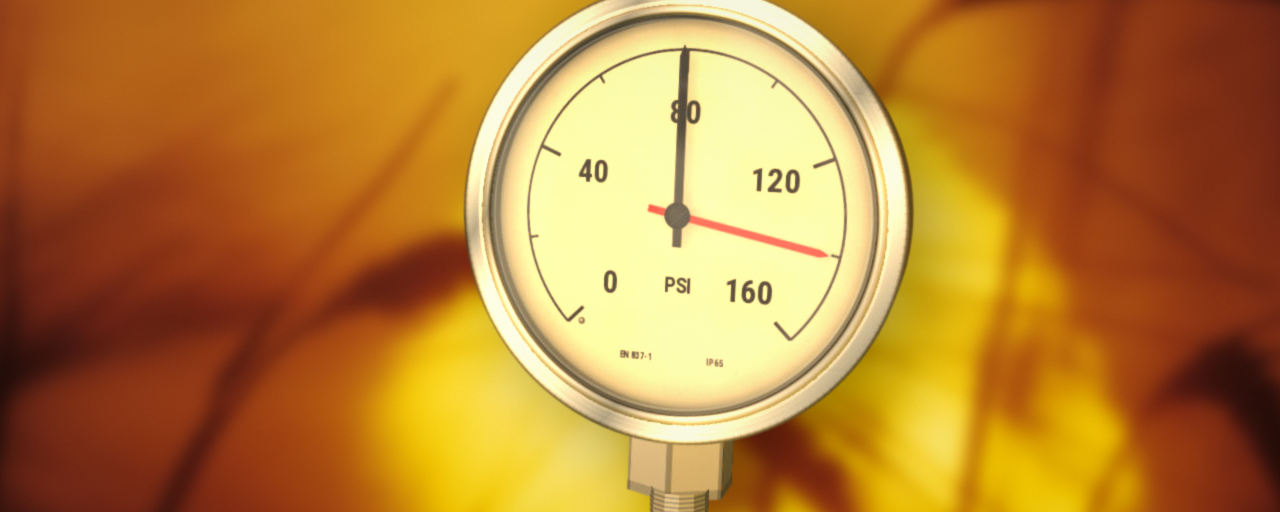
80 psi
